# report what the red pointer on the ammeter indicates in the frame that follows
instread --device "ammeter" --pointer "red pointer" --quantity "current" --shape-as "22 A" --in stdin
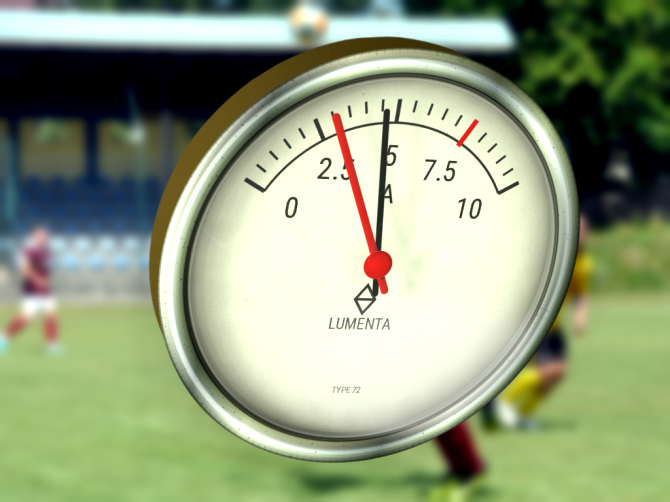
3 A
